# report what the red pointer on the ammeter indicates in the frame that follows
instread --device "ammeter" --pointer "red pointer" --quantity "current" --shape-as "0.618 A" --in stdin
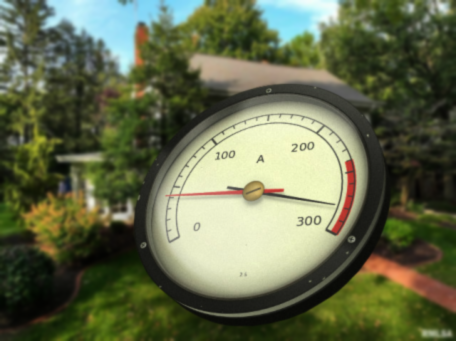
40 A
